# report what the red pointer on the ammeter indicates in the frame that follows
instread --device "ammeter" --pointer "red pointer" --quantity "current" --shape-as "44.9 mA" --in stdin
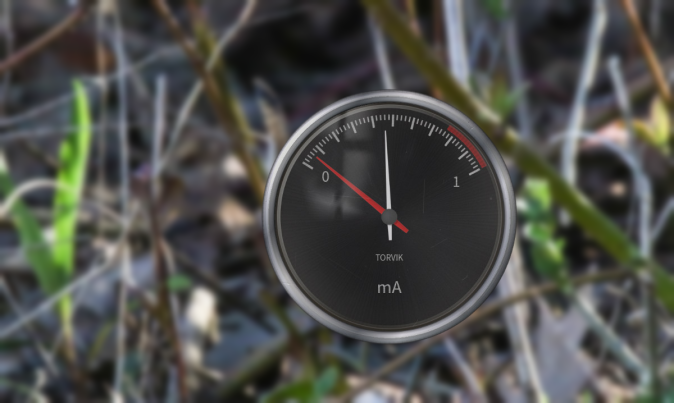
0.06 mA
